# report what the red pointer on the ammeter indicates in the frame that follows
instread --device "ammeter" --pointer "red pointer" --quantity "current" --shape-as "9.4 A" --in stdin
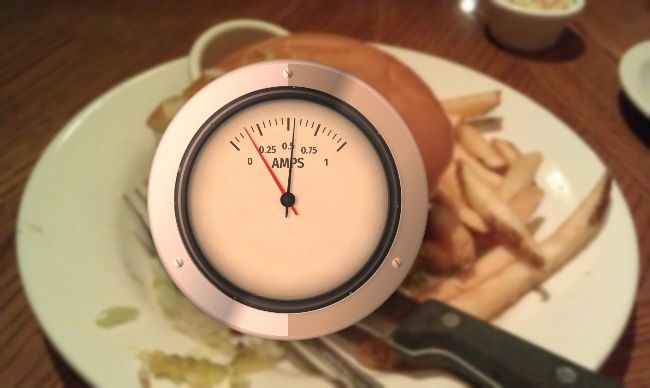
0.15 A
